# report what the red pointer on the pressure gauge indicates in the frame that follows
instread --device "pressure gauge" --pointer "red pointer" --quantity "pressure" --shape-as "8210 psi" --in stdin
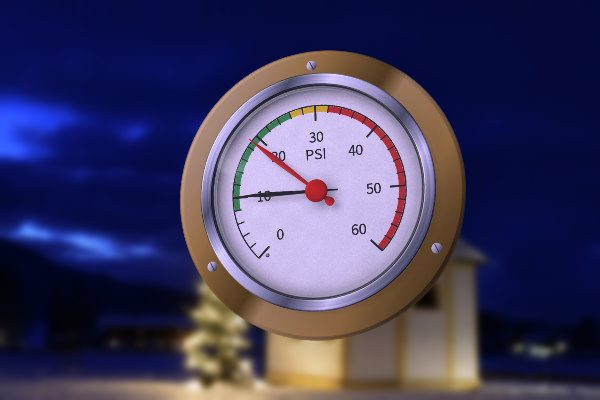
19 psi
